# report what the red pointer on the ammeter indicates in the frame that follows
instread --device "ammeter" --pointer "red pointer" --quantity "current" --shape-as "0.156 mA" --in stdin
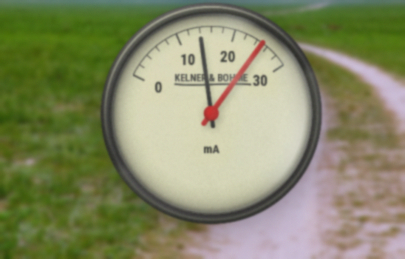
25 mA
